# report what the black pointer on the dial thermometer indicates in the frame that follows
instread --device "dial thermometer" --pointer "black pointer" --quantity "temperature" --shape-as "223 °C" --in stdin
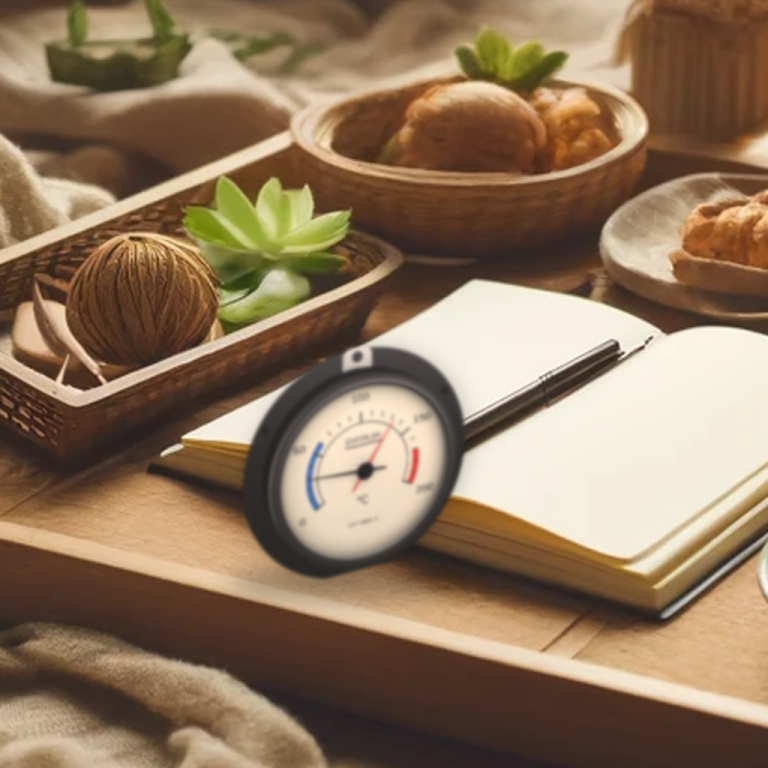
30 °C
